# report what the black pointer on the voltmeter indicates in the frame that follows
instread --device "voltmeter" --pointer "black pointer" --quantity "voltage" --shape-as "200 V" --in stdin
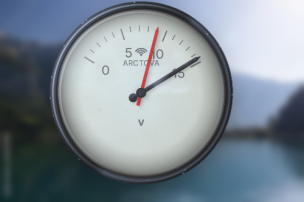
14.5 V
